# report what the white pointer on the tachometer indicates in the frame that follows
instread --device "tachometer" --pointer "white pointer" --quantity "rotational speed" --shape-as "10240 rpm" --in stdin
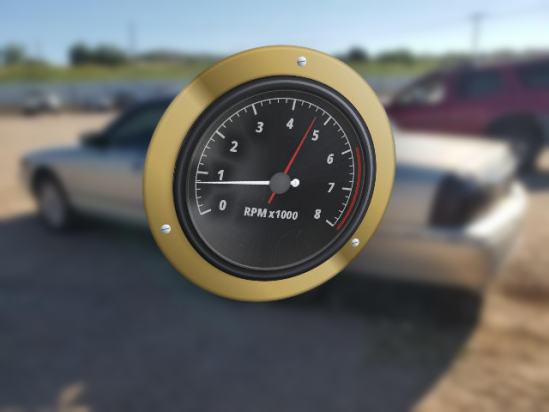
800 rpm
